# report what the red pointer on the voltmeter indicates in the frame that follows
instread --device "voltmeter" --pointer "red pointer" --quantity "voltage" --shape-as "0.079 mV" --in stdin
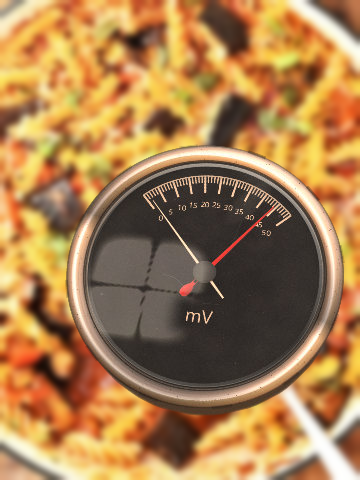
45 mV
